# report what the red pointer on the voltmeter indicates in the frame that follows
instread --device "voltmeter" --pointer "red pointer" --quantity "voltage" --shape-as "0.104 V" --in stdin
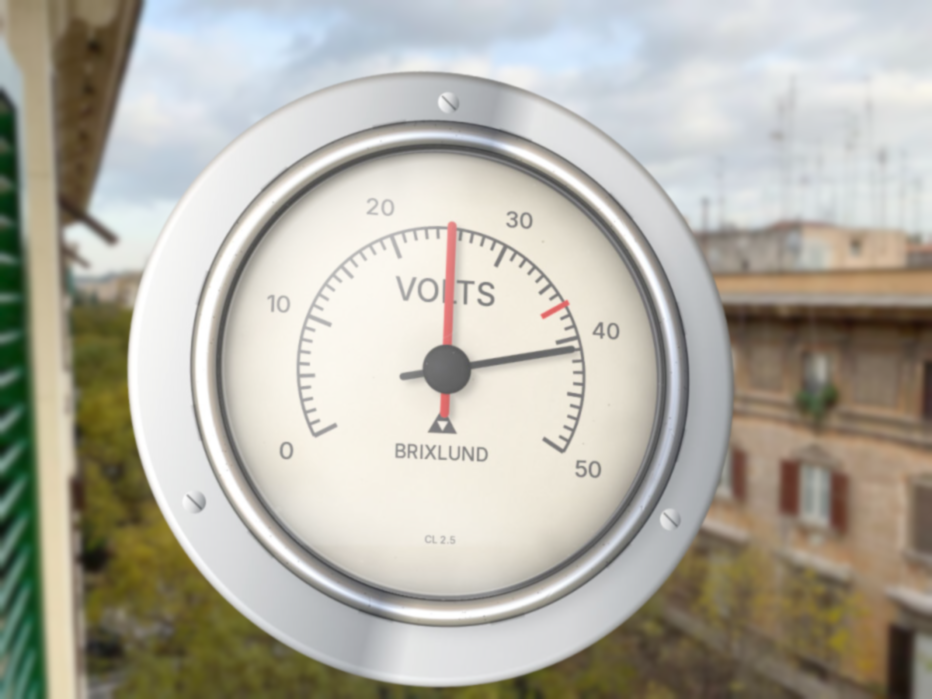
25 V
